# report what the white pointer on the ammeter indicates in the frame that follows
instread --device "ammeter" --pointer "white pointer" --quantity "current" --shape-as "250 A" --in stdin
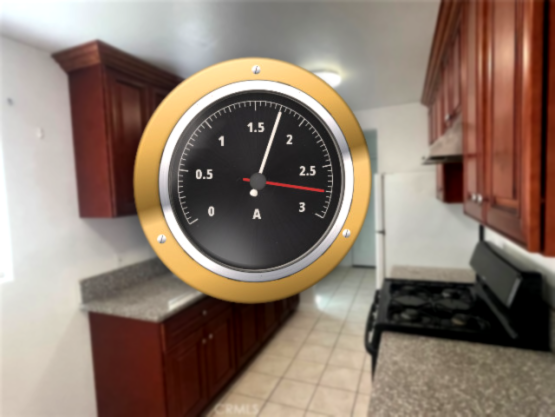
1.75 A
